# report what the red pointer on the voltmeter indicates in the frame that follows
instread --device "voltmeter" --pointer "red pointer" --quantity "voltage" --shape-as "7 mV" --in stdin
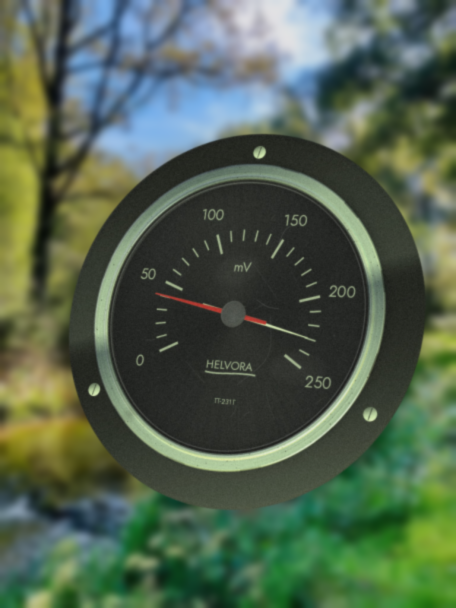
40 mV
